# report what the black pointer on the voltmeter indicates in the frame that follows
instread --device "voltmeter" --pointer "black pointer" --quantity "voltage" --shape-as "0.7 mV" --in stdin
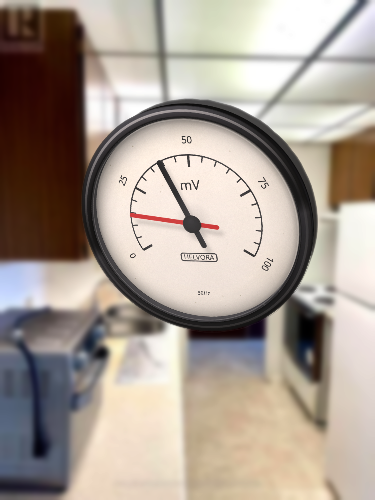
40 mV
